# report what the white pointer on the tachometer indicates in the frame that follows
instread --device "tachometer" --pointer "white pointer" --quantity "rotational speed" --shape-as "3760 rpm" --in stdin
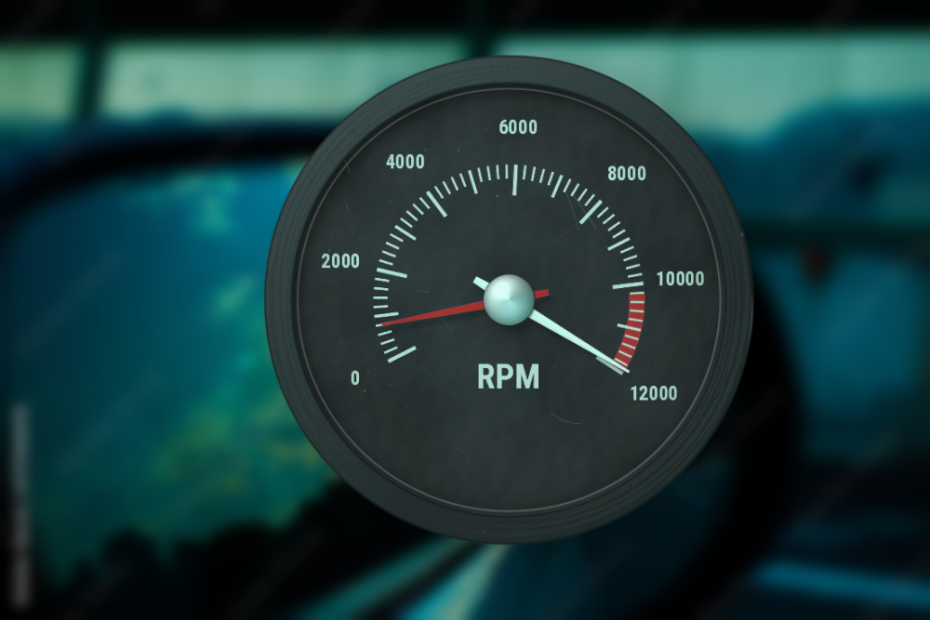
11900 rpm
